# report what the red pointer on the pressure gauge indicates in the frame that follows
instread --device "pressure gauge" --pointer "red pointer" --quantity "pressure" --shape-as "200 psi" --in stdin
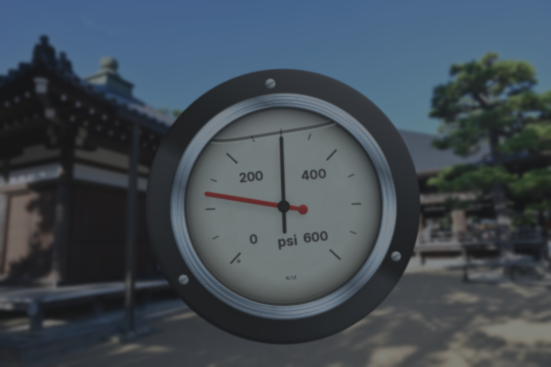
125 psi
